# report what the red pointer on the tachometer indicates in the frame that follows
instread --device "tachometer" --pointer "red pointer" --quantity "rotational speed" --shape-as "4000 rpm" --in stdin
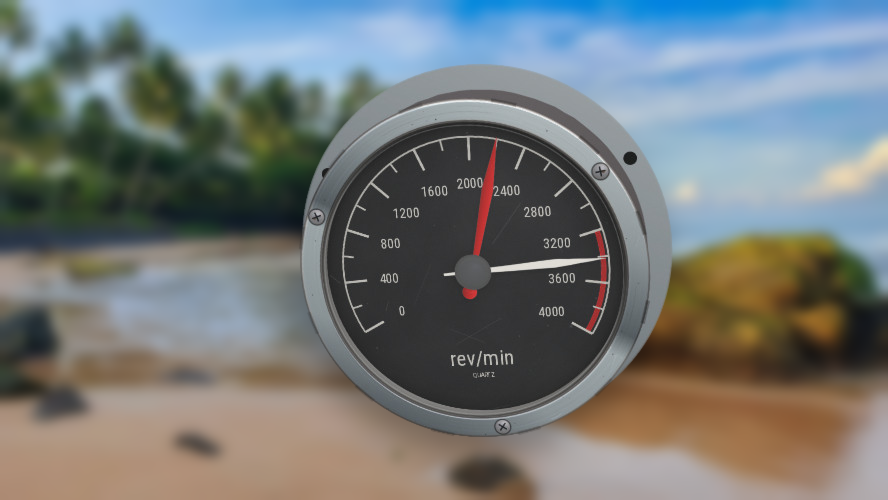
2200 rpm
